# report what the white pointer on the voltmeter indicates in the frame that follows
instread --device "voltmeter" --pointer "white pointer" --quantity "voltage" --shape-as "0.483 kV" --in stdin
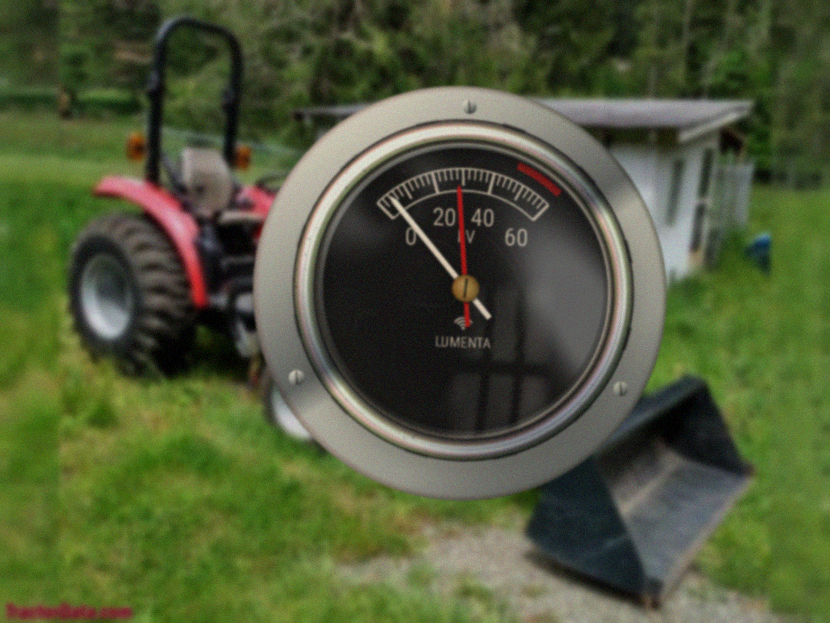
4 kV
